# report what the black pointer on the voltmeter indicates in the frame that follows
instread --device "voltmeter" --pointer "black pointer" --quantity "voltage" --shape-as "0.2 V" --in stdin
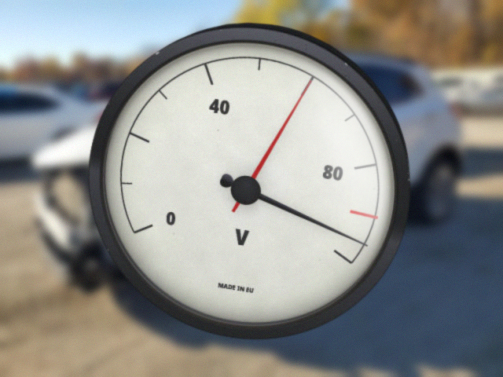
95 V
